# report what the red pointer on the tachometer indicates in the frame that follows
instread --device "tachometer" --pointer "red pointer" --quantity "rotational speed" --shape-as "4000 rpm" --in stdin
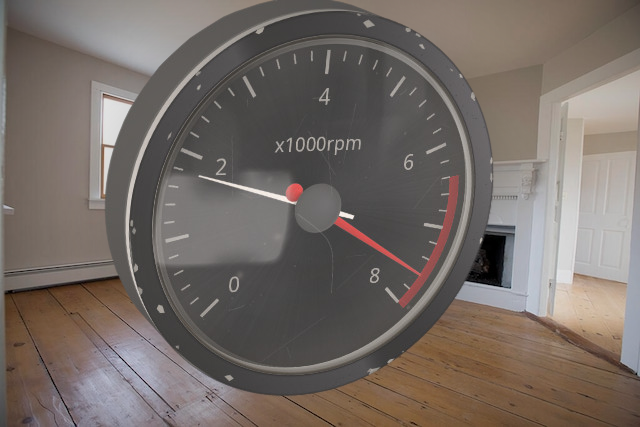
7600 rpm
